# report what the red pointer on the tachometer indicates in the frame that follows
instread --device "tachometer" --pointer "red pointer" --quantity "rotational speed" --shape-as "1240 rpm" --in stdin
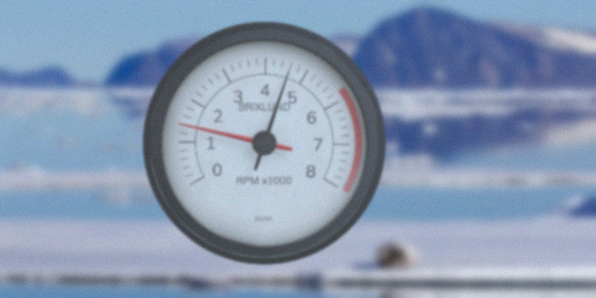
1400 rpm
